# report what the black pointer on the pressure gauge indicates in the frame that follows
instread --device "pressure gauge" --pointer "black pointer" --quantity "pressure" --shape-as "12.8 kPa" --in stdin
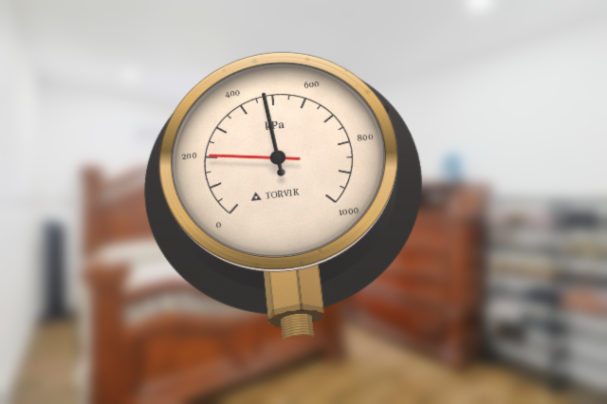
475 kPa
